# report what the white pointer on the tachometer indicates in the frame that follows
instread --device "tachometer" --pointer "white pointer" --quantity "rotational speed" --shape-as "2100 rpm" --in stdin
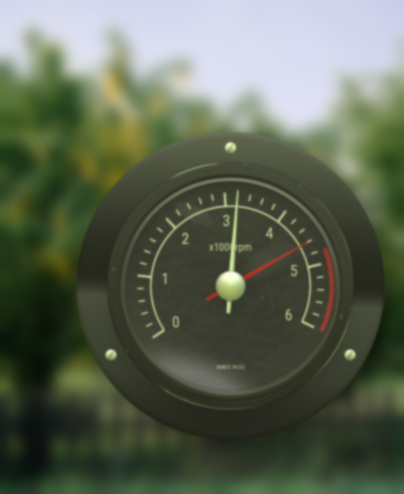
3200 rpm
